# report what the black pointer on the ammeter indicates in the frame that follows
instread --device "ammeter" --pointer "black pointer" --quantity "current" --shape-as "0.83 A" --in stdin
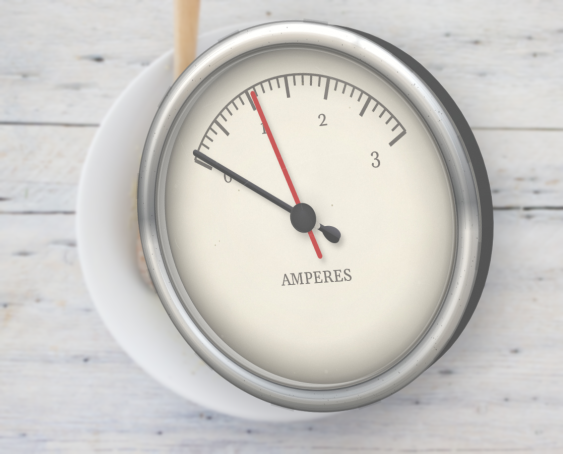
0.1 A
